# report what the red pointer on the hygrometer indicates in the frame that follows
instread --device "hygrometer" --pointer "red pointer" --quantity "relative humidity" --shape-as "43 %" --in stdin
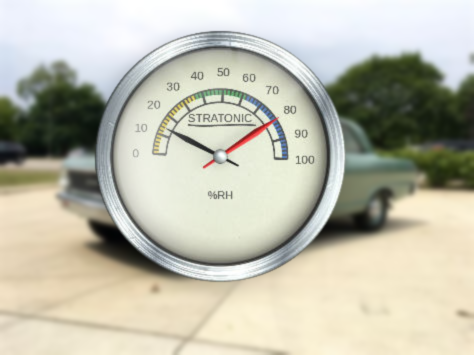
80 %
